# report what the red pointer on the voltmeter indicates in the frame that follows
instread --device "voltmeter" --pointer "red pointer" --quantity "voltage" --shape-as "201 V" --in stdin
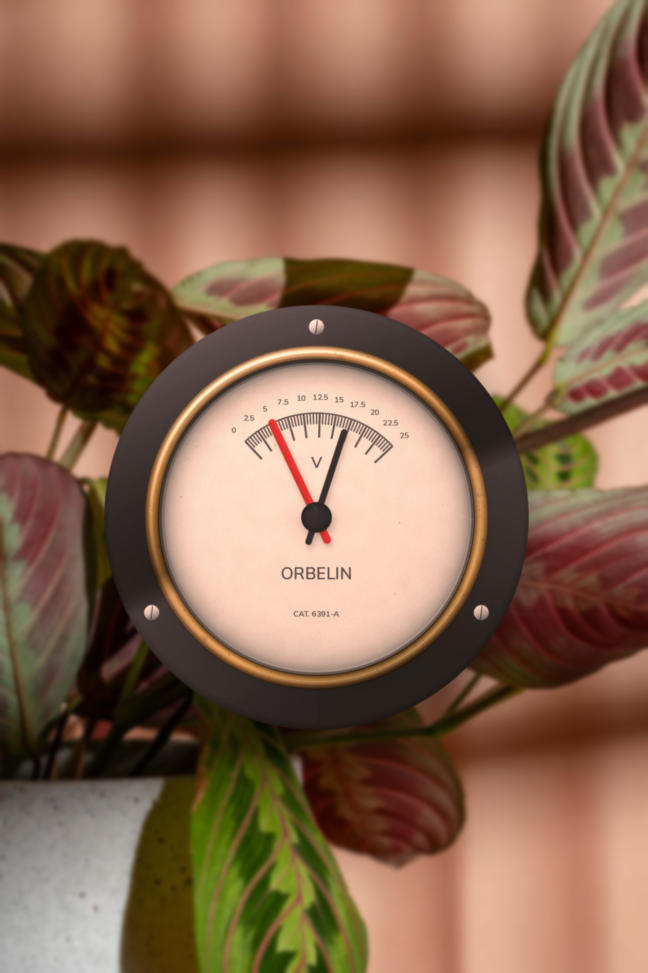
5 V
